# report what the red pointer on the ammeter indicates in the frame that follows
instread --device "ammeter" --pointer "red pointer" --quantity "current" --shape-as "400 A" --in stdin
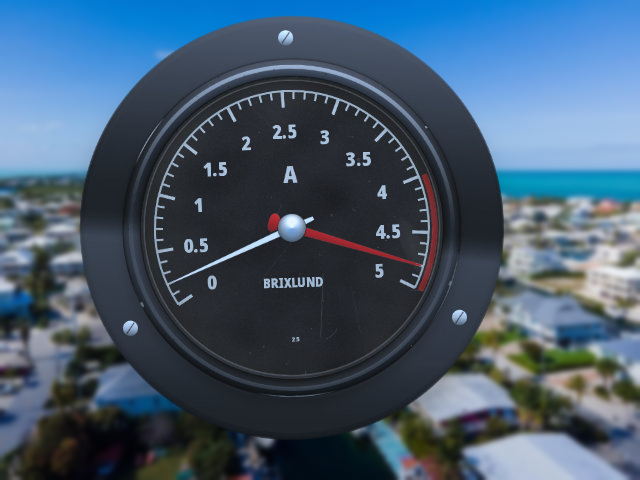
4.8 A
